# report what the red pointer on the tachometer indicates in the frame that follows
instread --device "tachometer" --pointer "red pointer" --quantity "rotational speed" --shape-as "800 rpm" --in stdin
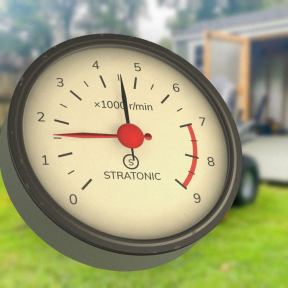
1500 rpm
